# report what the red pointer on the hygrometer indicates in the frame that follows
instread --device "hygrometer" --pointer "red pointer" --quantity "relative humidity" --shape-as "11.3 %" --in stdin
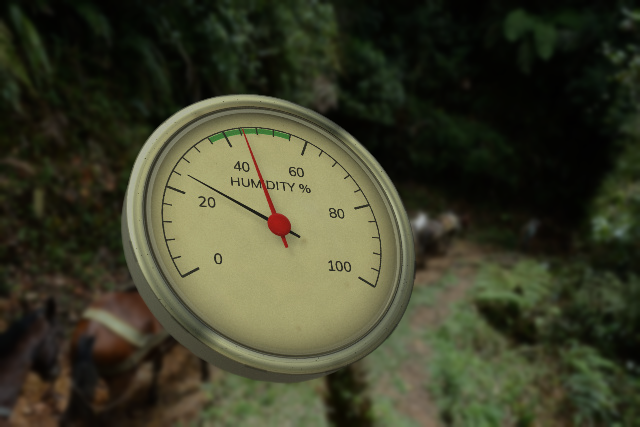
44 %
